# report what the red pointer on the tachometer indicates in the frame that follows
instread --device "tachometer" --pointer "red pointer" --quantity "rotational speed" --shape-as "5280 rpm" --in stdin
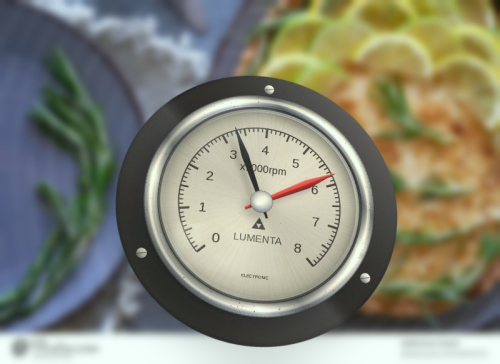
5800 rpm
